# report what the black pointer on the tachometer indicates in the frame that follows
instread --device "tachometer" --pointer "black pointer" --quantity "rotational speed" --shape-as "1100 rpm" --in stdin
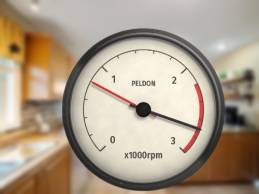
2700 rpm
